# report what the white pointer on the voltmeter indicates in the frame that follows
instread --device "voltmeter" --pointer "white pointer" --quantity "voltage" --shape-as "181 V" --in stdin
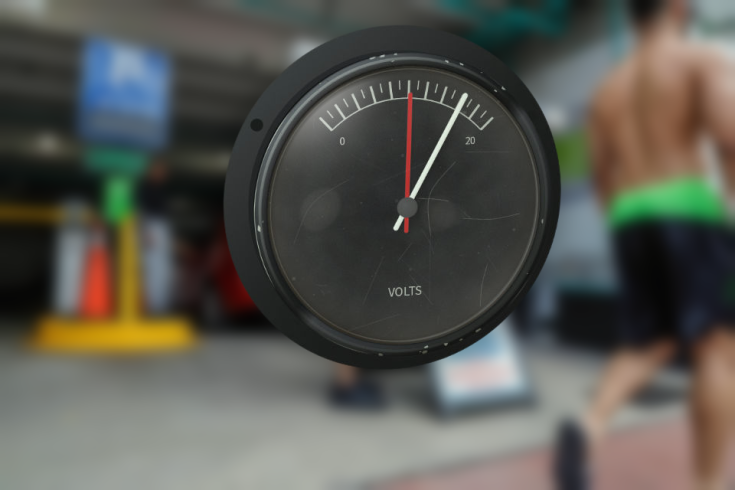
16 V
